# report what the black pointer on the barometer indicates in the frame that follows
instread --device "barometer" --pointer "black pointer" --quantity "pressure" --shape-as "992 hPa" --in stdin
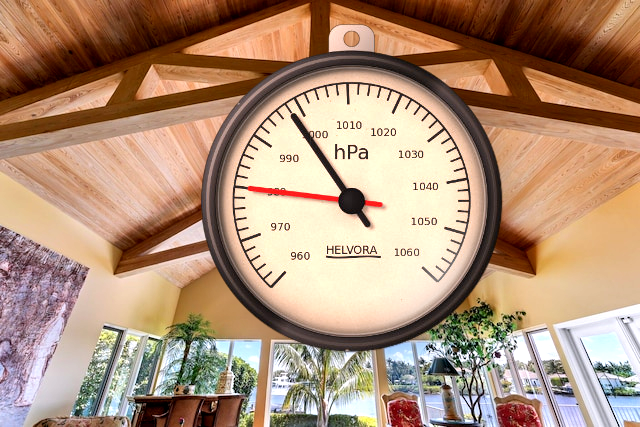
998 hPa
